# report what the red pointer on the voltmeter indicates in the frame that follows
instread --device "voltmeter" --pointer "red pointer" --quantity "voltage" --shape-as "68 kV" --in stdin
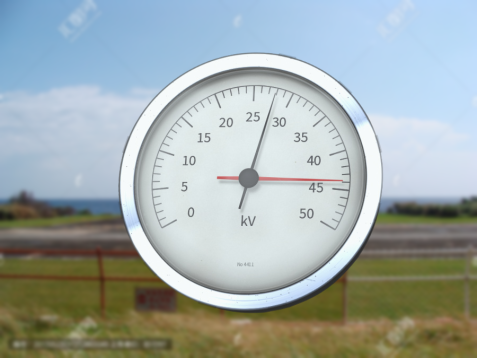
44 kV
